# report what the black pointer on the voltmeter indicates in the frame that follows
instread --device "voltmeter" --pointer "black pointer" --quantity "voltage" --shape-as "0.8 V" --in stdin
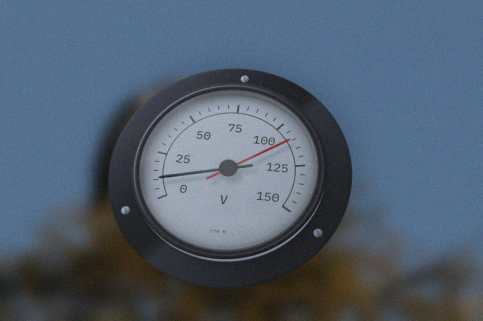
10 V
